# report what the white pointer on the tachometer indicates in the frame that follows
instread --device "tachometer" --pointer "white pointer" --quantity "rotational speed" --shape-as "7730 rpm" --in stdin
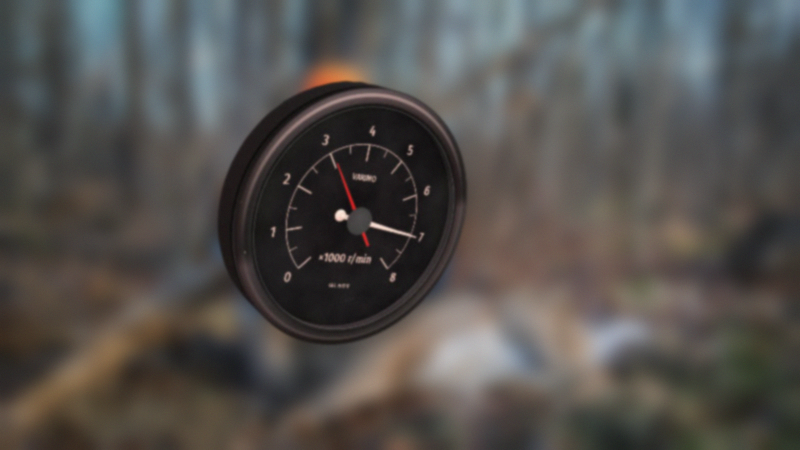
7000 rpm
